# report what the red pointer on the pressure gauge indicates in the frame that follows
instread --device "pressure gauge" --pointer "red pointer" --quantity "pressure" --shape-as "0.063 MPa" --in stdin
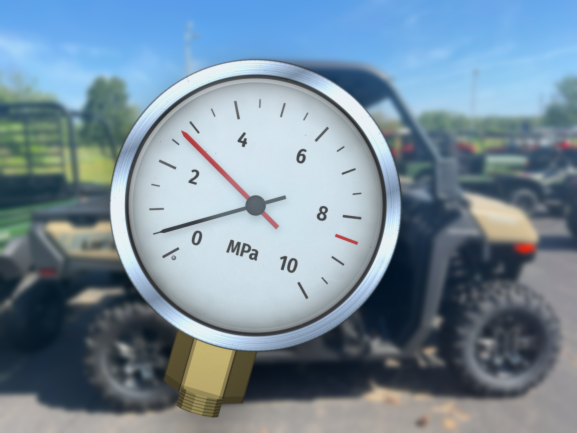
2.75 MPa
